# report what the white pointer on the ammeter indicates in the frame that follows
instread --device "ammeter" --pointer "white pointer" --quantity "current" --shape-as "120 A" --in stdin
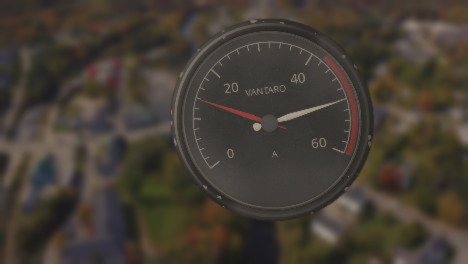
50 A
